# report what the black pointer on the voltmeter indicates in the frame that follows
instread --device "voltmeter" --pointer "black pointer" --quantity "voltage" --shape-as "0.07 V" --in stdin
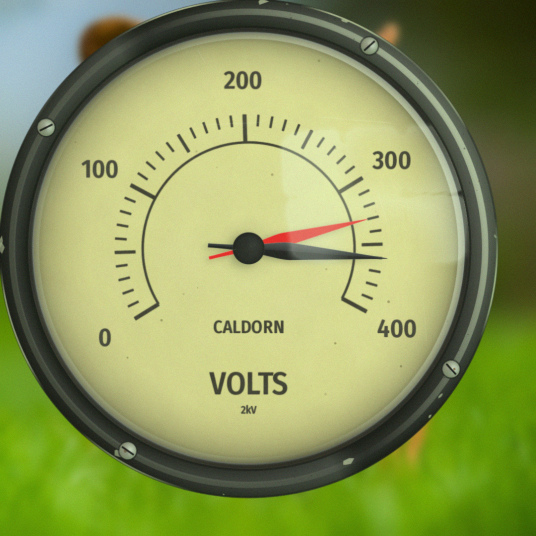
360 V
